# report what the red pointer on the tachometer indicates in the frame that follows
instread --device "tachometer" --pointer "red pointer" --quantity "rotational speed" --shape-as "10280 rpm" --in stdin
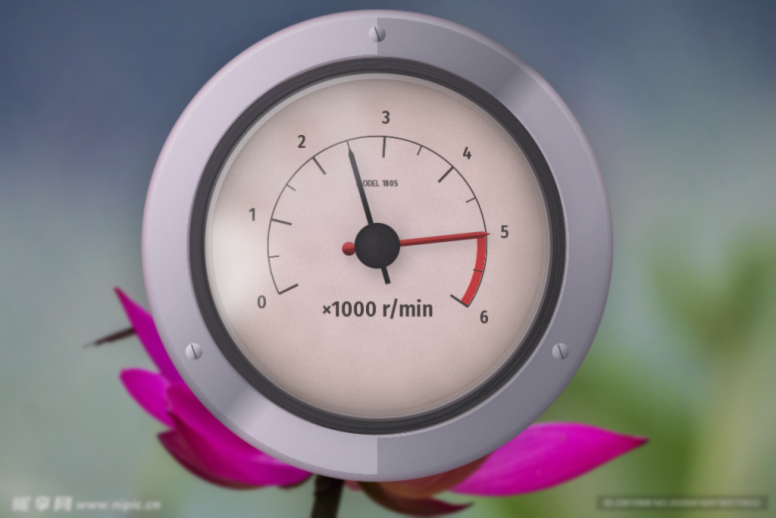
5000 rpm
